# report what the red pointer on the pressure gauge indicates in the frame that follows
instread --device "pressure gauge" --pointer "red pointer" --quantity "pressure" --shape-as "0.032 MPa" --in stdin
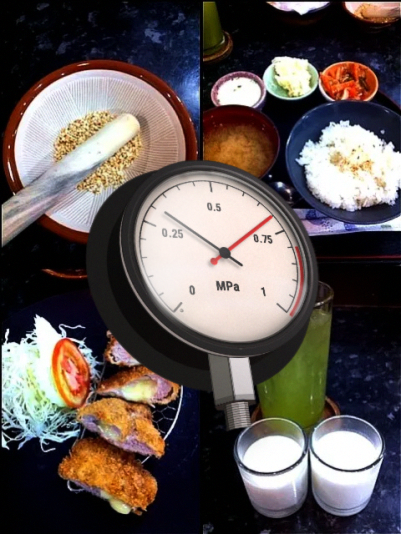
0.7 MPa
